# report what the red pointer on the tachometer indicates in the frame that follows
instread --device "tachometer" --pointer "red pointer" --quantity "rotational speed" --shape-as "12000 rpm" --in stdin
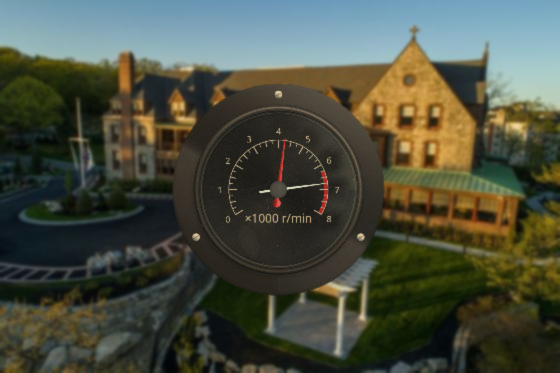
4250 rpm
